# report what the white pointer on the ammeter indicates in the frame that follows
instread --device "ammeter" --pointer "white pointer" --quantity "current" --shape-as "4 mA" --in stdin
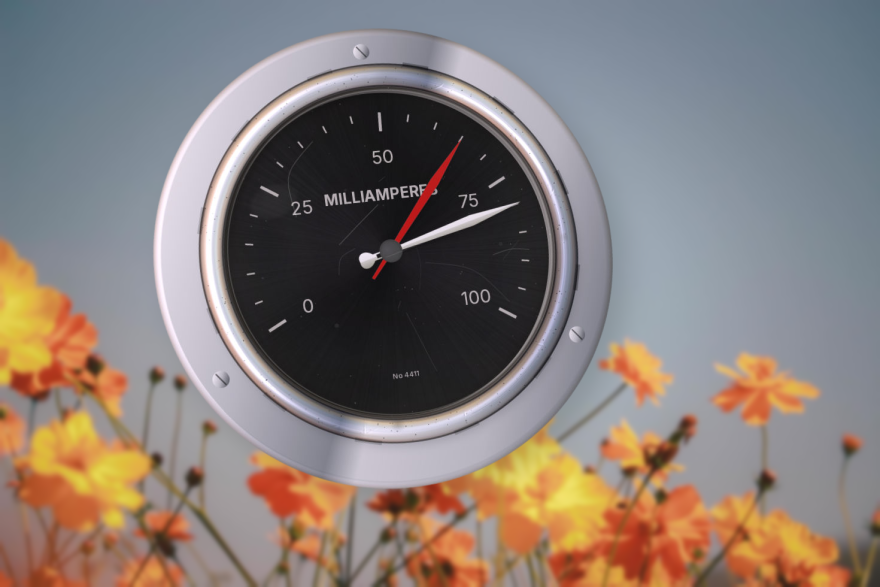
80 mA
